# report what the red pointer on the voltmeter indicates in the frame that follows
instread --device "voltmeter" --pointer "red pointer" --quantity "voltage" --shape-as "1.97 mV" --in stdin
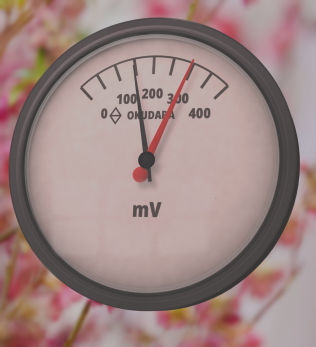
300 mV
